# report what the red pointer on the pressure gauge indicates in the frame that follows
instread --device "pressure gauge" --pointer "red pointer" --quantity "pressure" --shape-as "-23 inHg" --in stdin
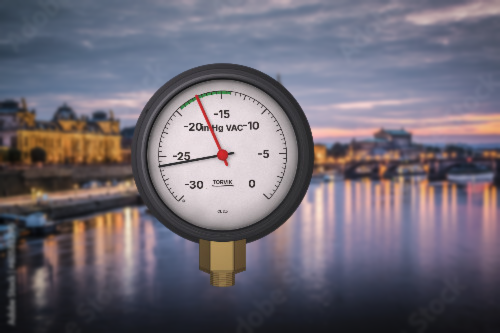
-17.5 inHg
